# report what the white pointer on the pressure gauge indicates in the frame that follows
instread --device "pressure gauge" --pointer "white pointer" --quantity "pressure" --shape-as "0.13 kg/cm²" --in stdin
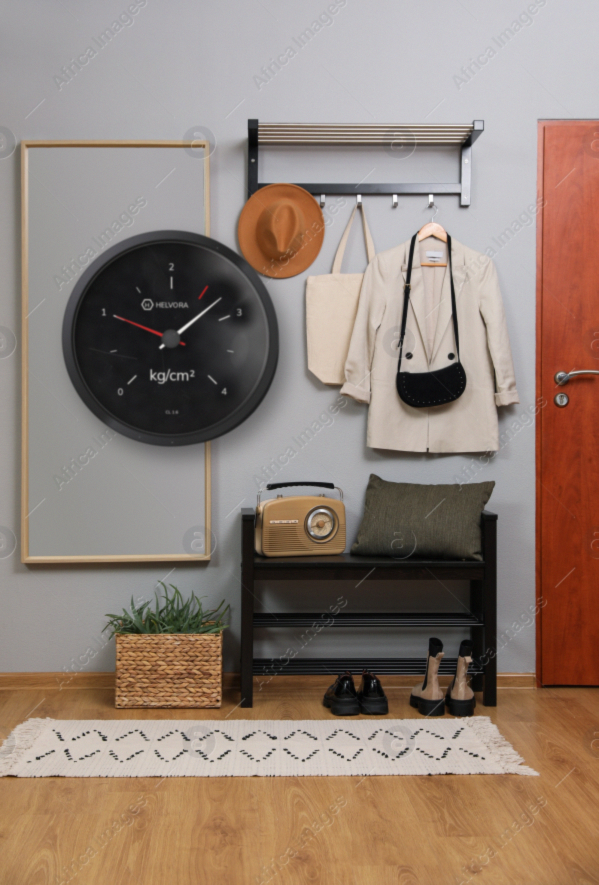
2.75 kg/cm²
